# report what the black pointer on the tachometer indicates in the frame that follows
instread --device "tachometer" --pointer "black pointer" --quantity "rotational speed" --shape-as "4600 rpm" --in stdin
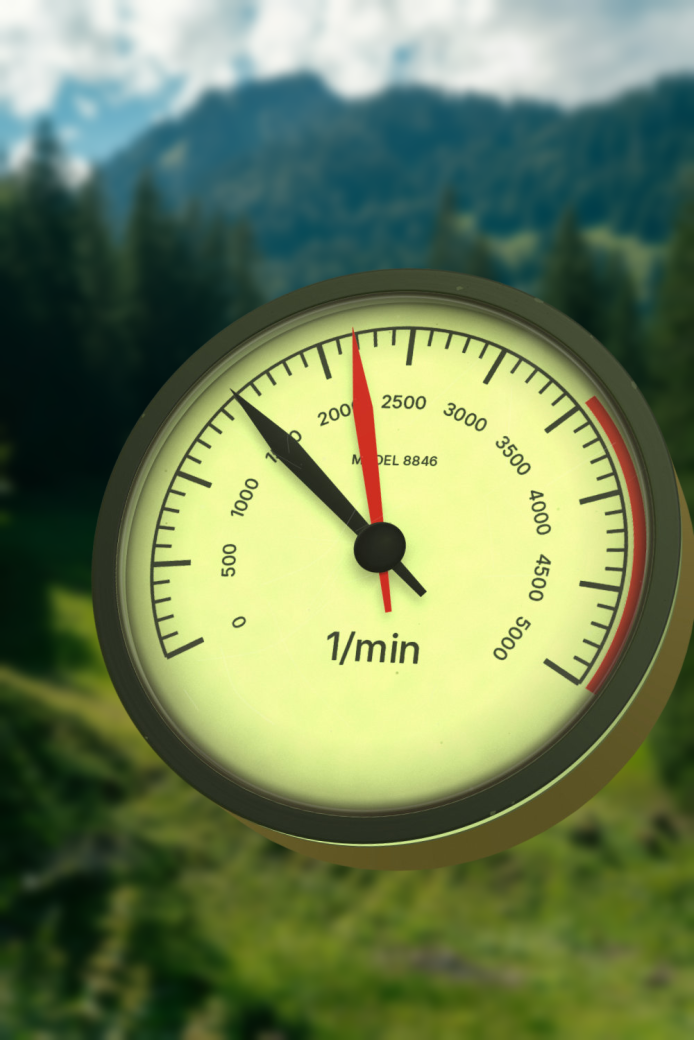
1500 rpm
